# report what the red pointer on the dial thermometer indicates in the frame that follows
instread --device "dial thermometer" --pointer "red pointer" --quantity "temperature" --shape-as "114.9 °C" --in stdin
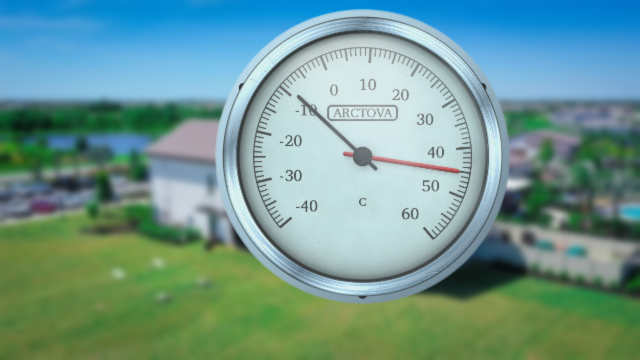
45 °C
